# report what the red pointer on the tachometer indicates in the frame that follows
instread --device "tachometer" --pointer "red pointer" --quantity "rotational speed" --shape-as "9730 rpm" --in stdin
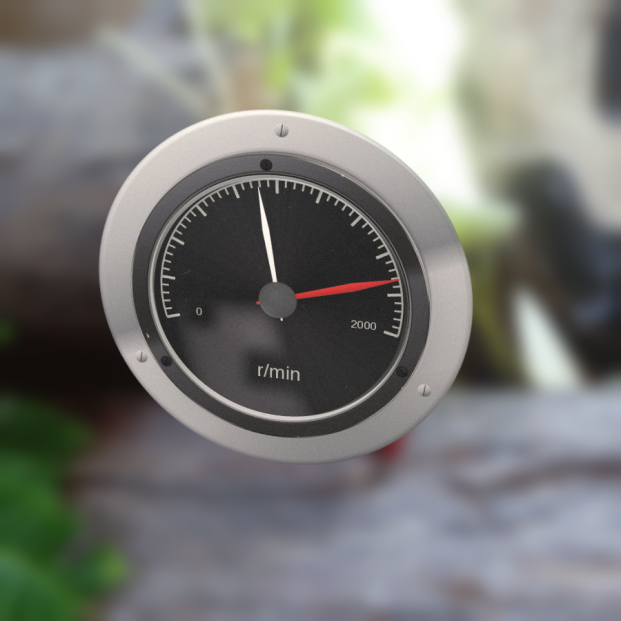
1720 rpm
